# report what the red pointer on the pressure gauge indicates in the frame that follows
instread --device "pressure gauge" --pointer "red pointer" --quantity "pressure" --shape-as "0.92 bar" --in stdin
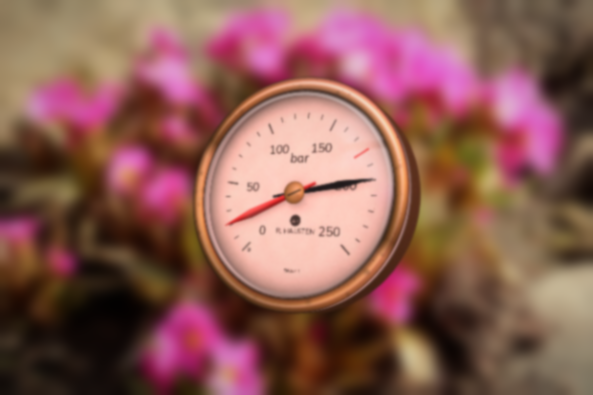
20 bar
